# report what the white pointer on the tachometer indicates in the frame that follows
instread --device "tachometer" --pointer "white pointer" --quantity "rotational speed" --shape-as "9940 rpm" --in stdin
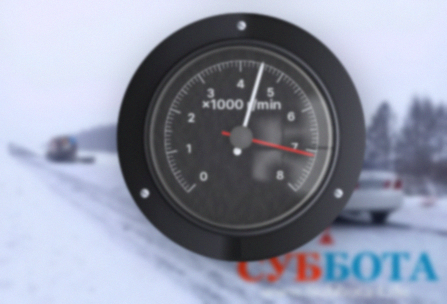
4500 rpm
